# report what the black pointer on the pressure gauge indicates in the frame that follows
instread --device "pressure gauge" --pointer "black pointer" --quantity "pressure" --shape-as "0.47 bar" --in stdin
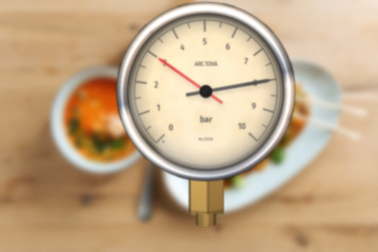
8 bar
